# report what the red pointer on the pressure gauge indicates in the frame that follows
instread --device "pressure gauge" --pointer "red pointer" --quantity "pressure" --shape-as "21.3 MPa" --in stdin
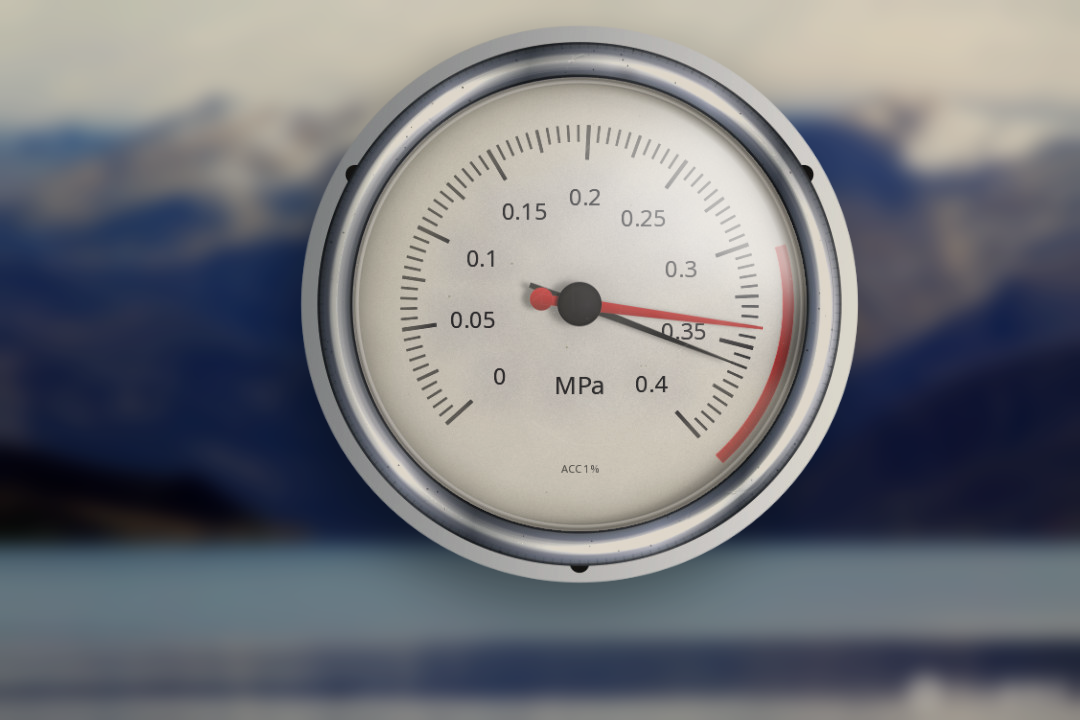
0.34 MPa
